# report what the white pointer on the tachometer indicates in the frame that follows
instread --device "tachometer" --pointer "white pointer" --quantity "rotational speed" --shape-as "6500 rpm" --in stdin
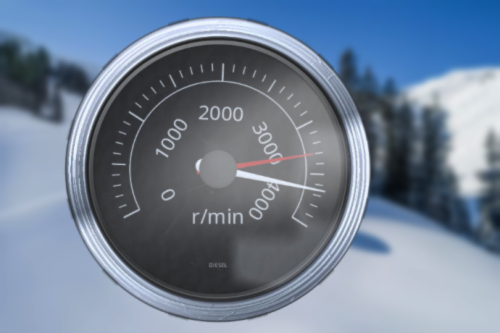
3650 rpm
